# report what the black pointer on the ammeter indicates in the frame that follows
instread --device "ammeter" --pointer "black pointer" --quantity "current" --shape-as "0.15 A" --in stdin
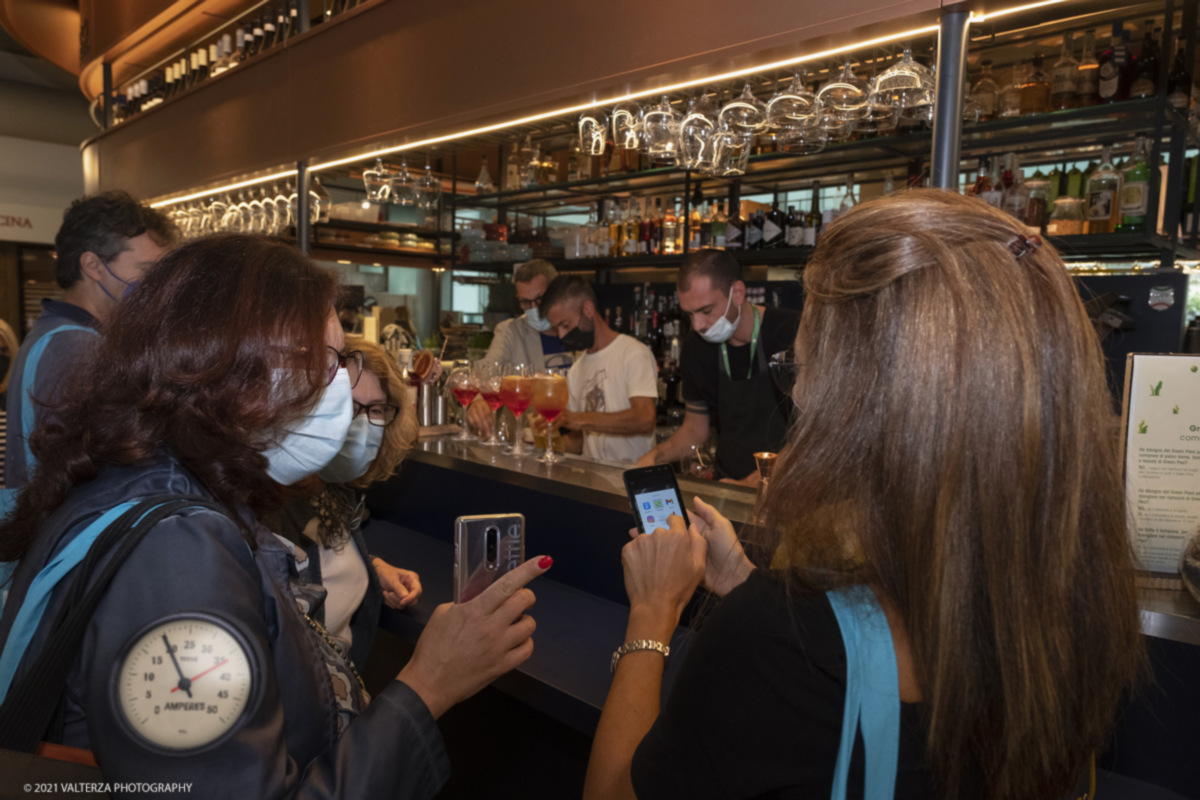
20 A
